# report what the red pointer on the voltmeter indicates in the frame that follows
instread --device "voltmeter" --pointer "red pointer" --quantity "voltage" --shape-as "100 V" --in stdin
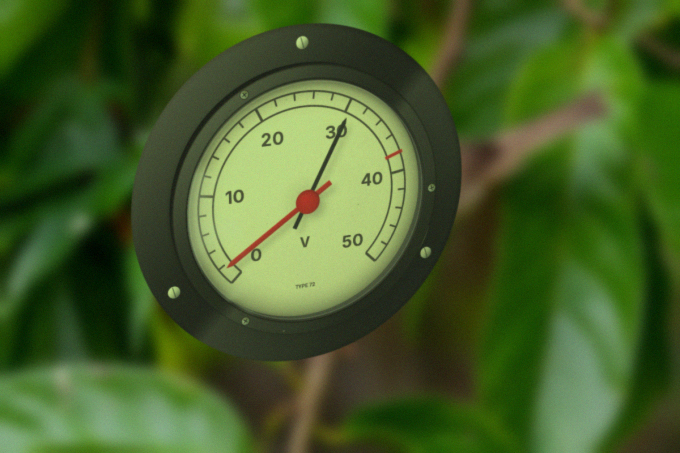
2 V
